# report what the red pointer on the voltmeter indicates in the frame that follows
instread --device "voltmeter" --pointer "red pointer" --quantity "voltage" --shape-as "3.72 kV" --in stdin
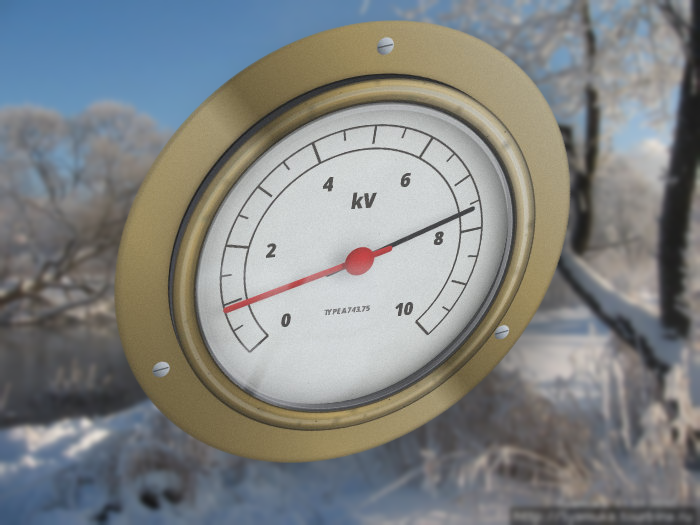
1 kV
